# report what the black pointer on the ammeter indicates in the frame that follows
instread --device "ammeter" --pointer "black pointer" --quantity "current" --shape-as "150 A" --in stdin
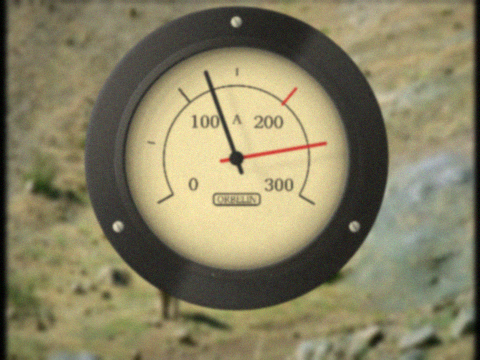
125 A
